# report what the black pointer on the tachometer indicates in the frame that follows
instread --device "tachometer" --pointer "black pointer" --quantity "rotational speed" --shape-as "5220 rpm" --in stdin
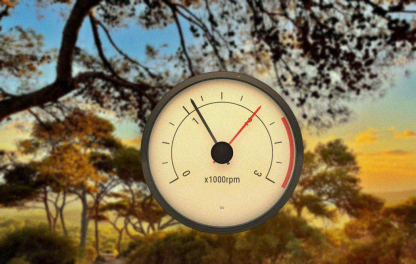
1125 rpm
